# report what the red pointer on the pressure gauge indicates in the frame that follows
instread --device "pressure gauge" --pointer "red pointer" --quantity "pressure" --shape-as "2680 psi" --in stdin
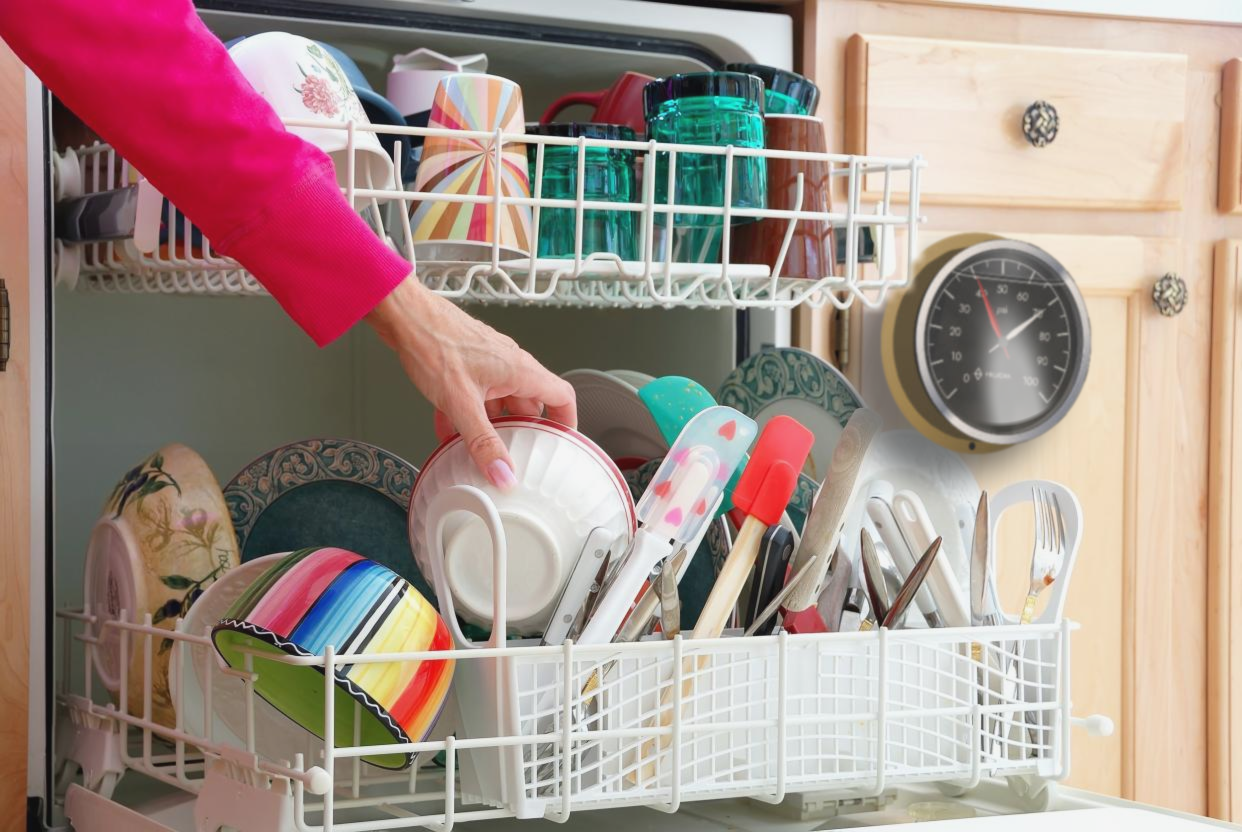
40 psi
